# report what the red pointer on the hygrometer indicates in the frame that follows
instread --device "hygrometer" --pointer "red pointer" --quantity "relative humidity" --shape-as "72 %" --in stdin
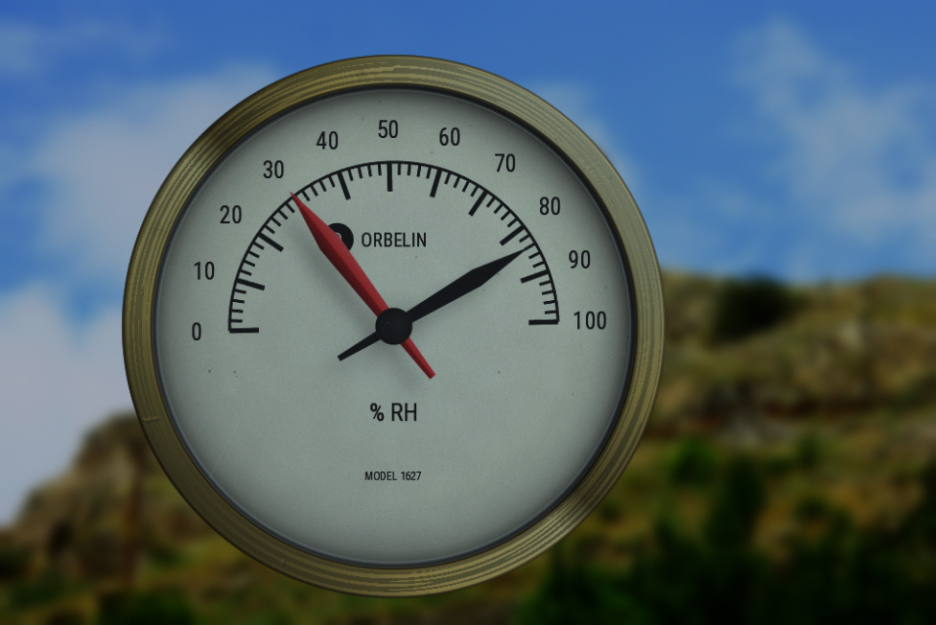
30 %
